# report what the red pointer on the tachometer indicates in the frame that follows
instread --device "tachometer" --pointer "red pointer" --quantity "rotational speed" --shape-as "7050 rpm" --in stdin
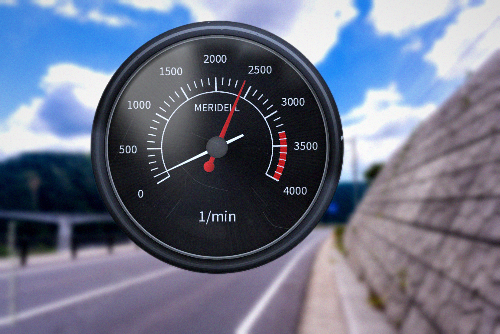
2400 rpm
